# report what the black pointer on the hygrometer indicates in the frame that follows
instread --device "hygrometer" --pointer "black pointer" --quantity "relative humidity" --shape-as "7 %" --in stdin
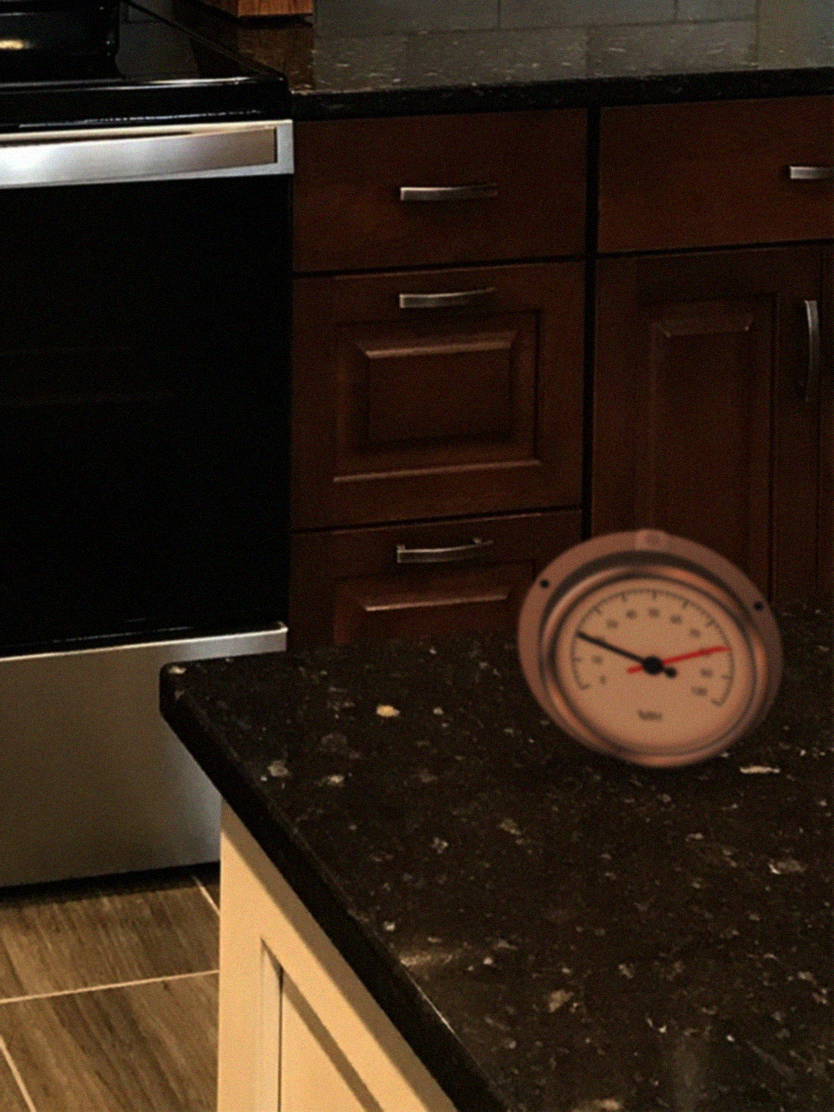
20 %
